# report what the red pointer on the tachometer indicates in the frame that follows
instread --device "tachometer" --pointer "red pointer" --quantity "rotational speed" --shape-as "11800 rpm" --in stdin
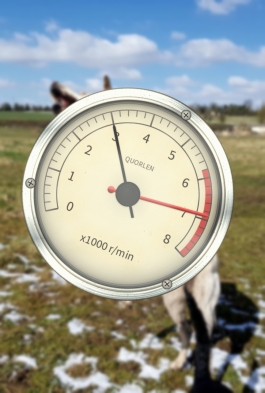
6900 rpm
